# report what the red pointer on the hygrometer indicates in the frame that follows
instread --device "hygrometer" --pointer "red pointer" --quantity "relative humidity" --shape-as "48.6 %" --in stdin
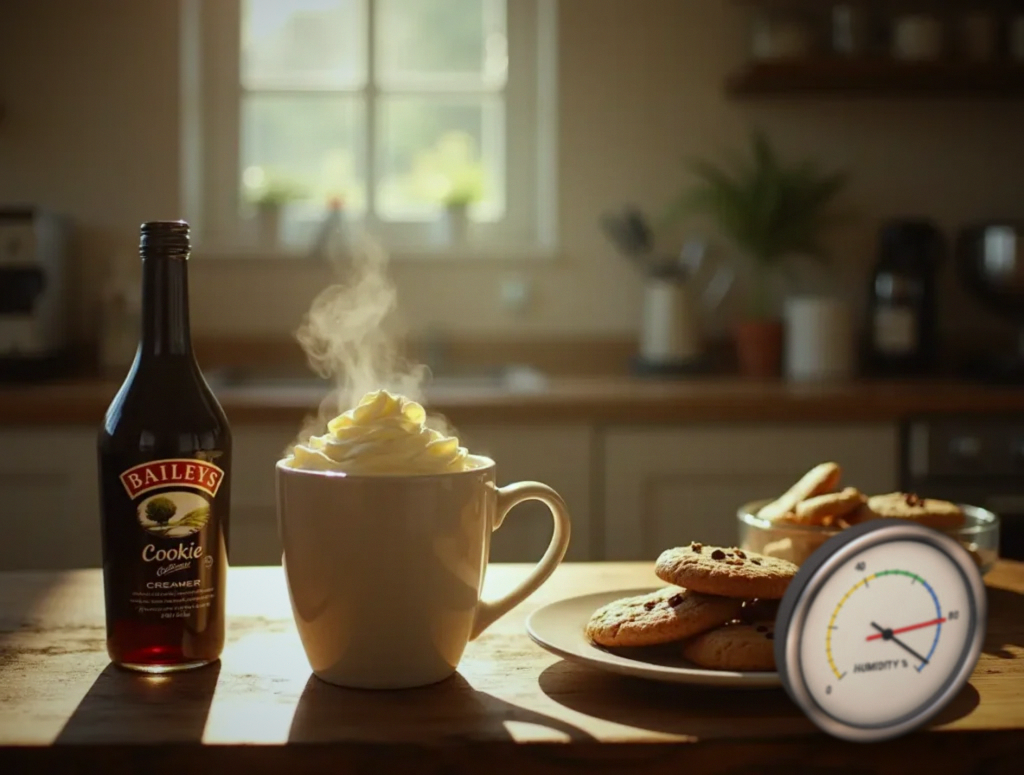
80 %
